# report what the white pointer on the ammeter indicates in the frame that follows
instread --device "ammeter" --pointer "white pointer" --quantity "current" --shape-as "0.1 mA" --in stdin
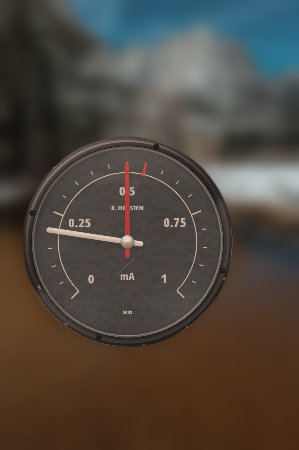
0.2 mA
